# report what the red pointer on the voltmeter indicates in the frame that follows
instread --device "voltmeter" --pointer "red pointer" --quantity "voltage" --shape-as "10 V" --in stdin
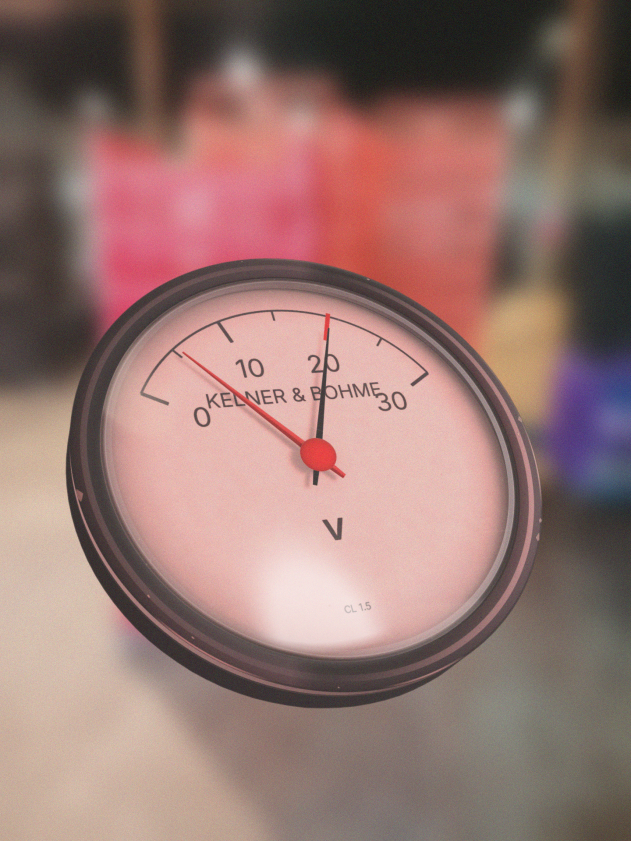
5 V
